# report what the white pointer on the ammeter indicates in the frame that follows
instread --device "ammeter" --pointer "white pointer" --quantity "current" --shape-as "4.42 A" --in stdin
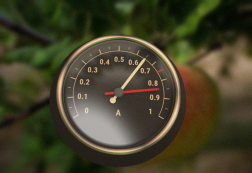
0.65 A
